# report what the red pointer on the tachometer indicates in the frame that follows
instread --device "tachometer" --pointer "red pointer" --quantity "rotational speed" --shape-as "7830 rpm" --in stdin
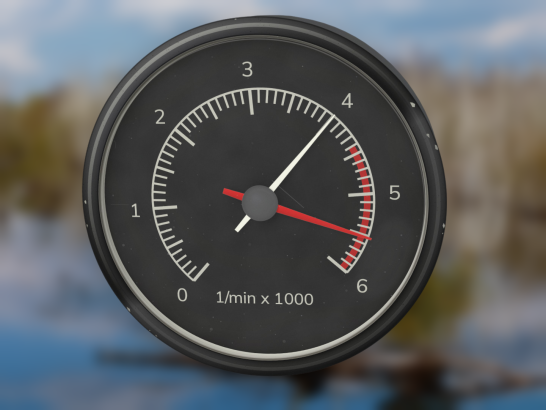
5500 rpm
